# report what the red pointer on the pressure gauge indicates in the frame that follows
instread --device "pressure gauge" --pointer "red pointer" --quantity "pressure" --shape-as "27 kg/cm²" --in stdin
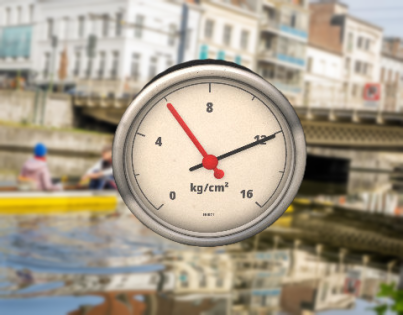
6 kg/cm²
